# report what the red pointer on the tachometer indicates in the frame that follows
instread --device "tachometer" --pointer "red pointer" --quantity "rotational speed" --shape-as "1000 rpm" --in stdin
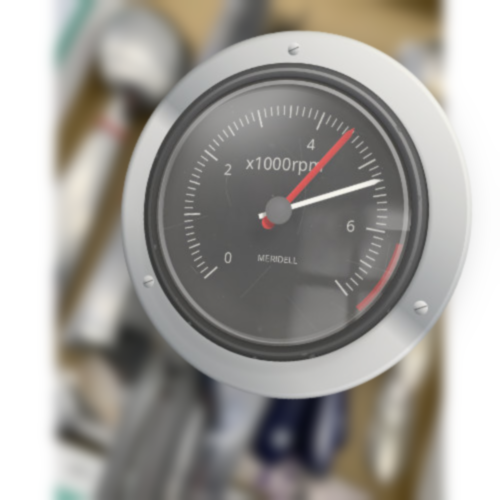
4500 rpm
